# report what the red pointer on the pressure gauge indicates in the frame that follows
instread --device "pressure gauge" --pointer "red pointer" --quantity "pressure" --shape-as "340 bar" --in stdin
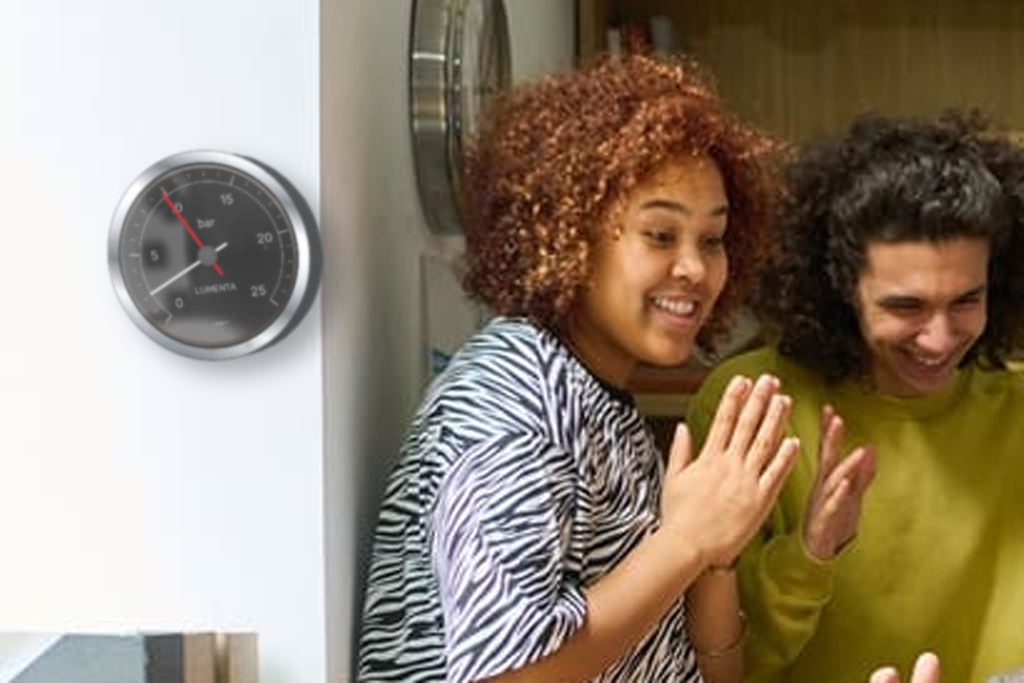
10 bar
